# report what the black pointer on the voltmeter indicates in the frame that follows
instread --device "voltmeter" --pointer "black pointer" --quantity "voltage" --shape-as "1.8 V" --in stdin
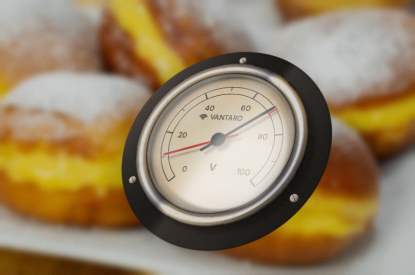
70 V
